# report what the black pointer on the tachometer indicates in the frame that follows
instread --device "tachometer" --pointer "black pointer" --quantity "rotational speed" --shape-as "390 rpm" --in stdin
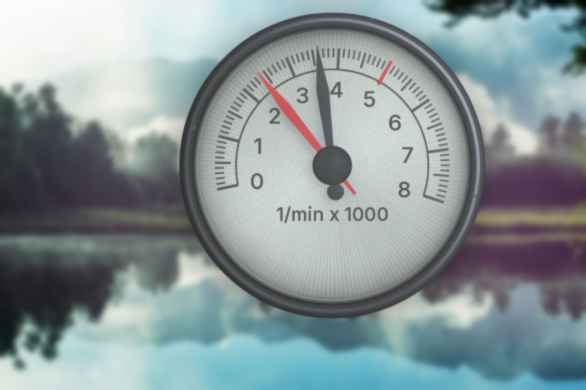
3600 rpm
